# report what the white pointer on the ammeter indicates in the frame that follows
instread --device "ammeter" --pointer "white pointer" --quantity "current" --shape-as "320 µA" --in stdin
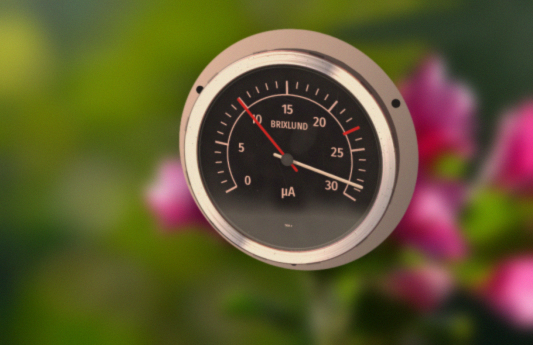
28.5 µA
